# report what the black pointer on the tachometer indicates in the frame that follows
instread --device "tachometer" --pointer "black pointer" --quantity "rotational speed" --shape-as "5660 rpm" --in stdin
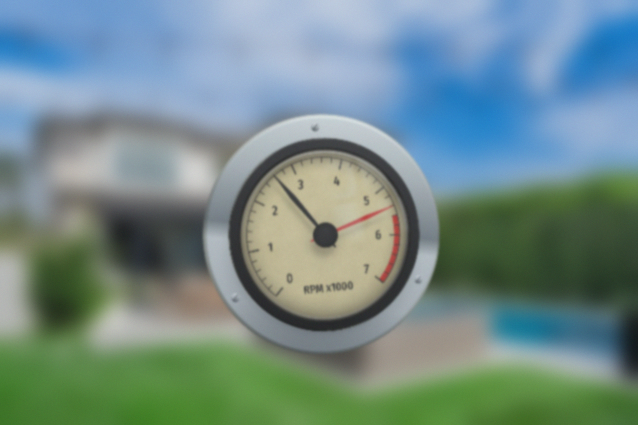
2600 rpm
